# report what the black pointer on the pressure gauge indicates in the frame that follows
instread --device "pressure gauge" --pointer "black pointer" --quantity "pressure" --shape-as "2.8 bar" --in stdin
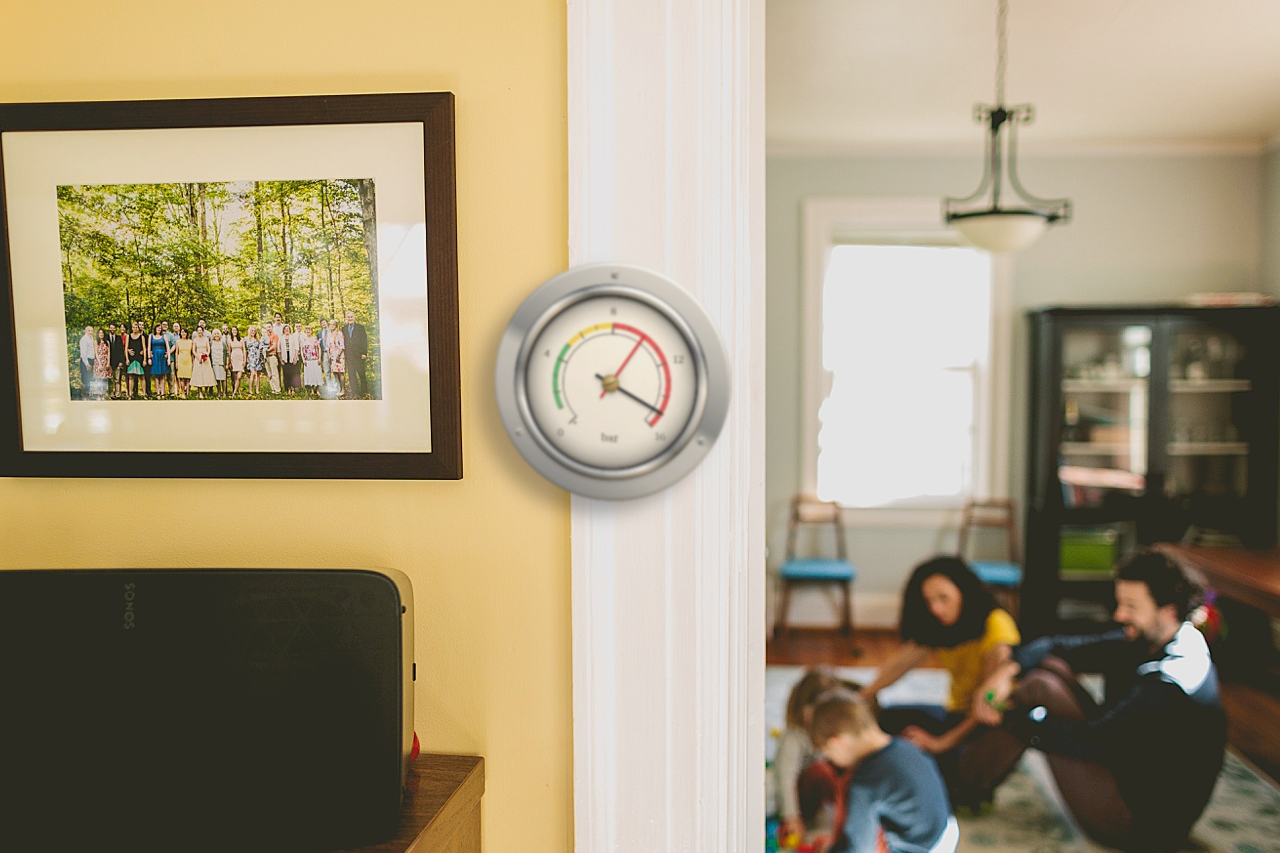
15 bar
